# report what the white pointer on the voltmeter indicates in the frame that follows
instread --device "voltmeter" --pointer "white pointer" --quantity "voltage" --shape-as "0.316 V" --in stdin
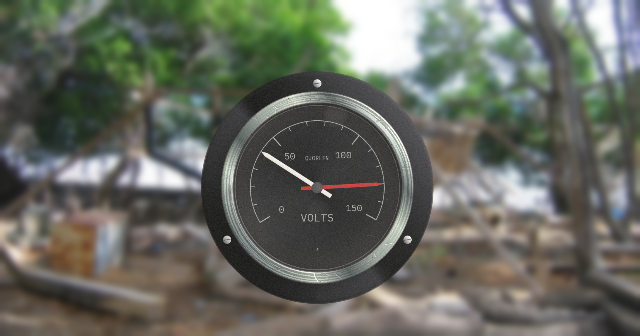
40 V
